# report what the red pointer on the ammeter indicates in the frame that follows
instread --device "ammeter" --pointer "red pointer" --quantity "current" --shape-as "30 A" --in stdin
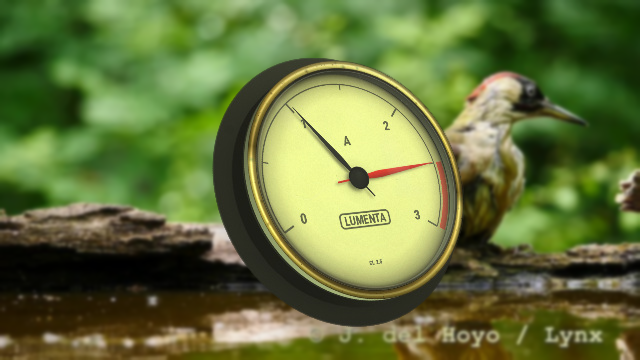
2.5 A
